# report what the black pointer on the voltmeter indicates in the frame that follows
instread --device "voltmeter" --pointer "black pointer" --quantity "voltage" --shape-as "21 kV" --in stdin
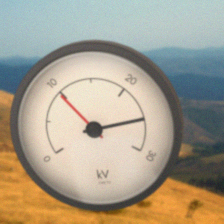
25 kV
